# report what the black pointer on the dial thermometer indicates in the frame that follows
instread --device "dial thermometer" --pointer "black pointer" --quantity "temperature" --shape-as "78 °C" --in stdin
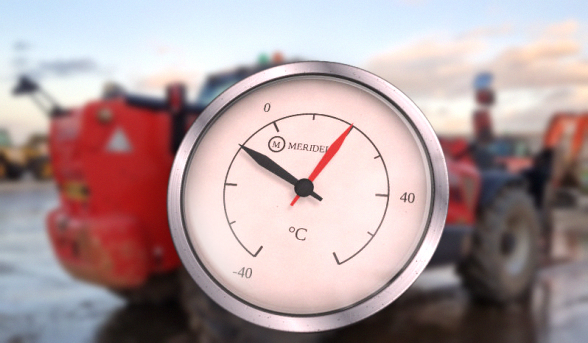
-10 °C
